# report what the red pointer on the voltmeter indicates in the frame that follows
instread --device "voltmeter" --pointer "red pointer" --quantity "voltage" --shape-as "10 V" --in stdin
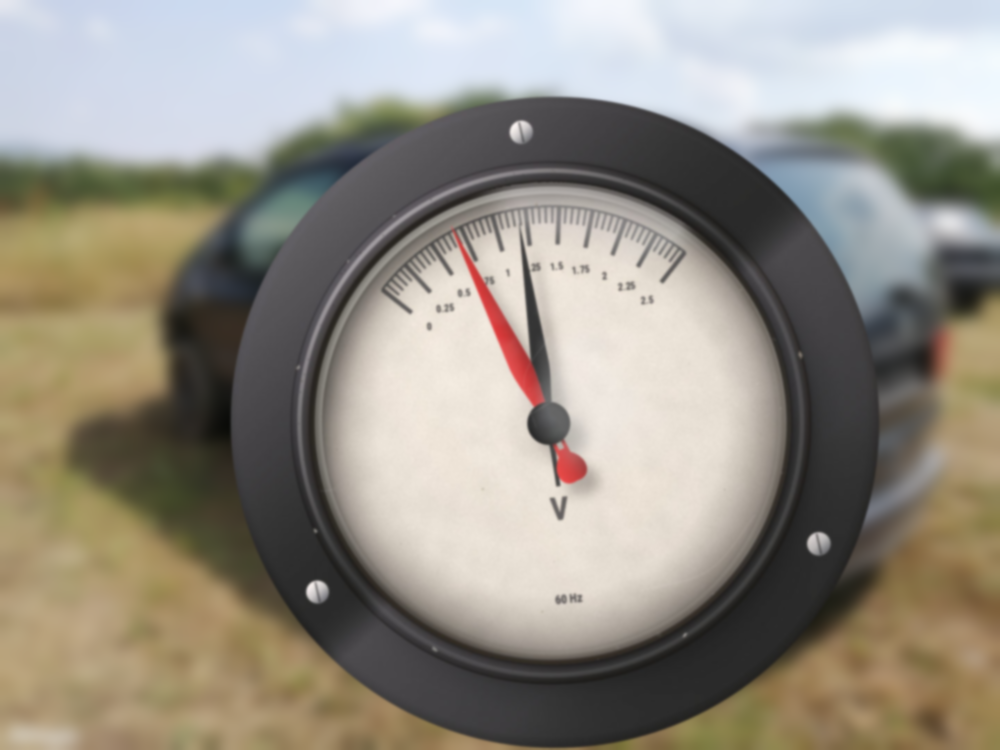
0.7 V
